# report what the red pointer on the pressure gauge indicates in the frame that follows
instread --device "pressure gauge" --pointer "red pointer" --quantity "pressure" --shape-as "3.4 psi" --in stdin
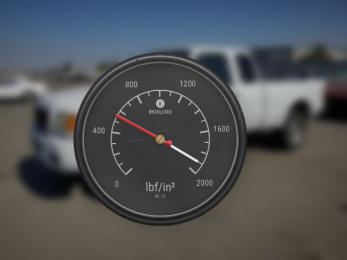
550 psi
